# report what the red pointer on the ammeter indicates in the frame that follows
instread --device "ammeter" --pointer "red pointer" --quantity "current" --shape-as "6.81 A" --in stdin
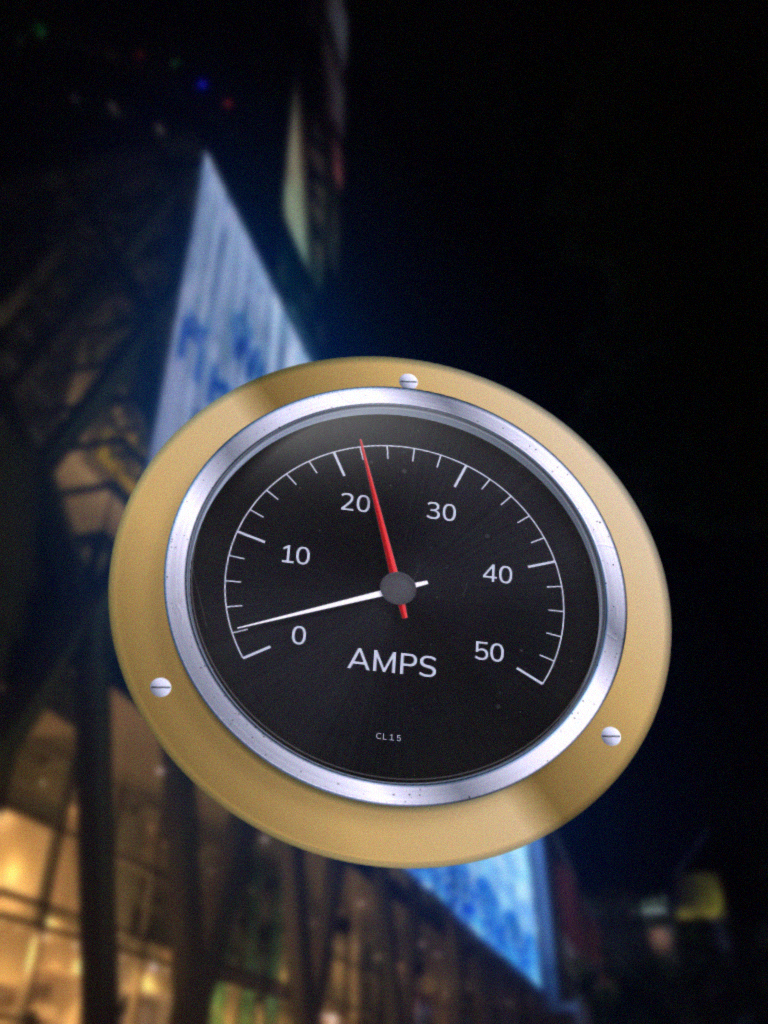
22 A
